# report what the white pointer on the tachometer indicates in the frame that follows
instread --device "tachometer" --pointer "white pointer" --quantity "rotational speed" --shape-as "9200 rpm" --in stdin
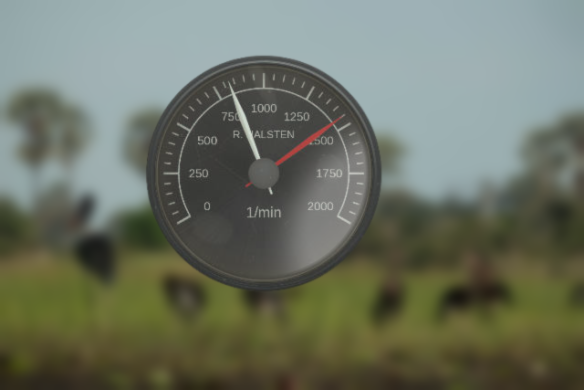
825 rpm
